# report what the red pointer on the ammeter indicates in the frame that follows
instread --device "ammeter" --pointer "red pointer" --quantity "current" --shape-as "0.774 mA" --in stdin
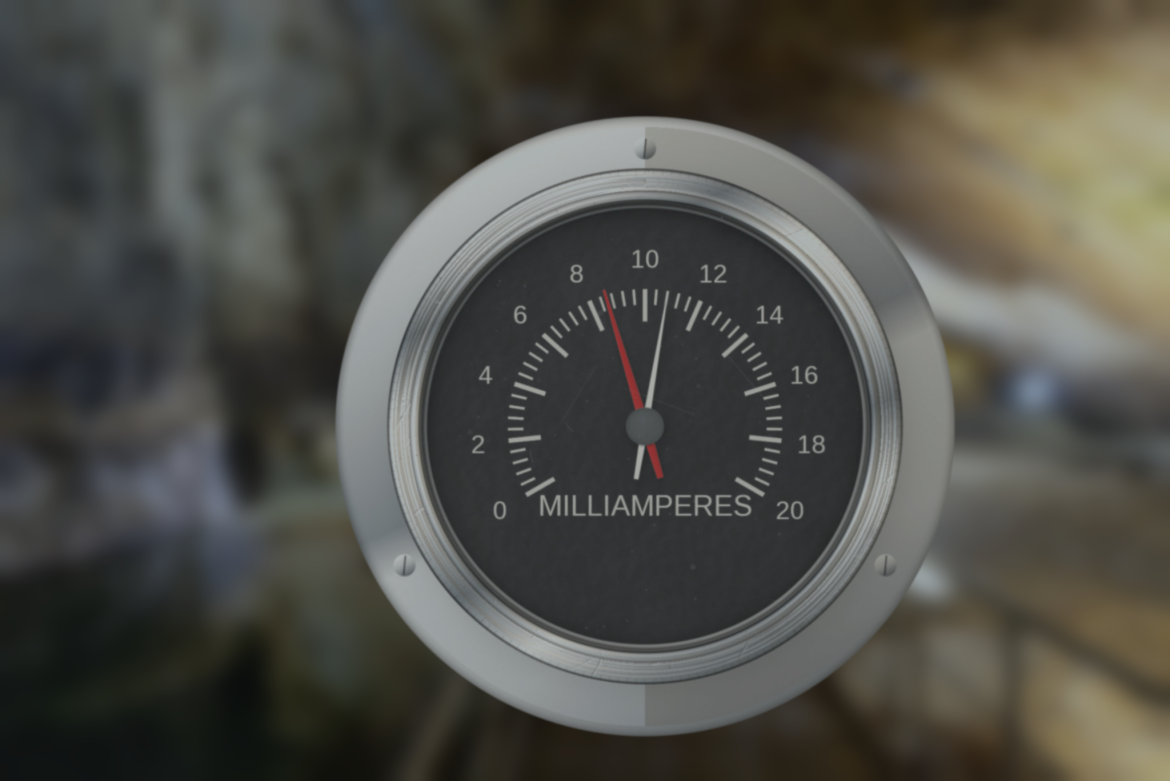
8.6 mA
